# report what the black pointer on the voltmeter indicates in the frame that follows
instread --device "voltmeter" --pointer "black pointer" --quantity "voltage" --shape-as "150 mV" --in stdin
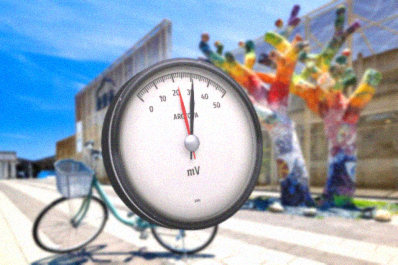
30 mV
